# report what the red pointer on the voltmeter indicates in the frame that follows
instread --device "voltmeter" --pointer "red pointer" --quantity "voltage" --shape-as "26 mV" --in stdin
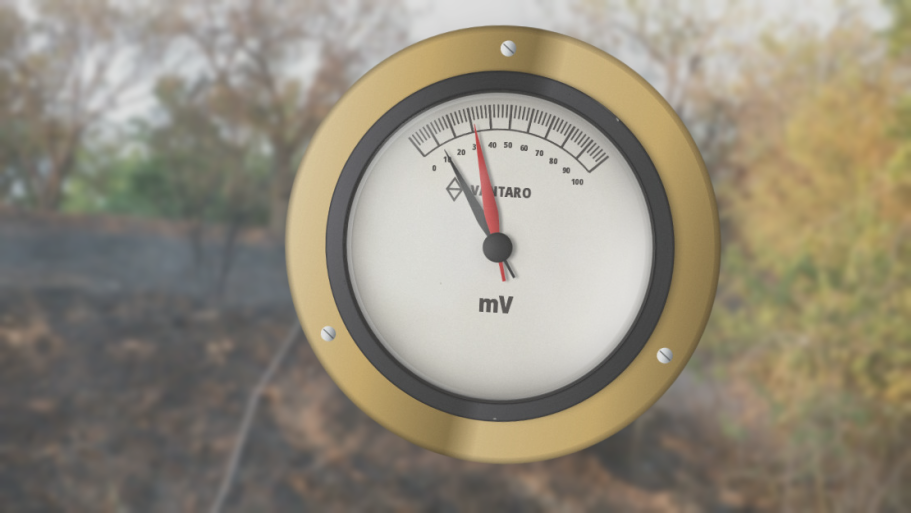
32 mV
